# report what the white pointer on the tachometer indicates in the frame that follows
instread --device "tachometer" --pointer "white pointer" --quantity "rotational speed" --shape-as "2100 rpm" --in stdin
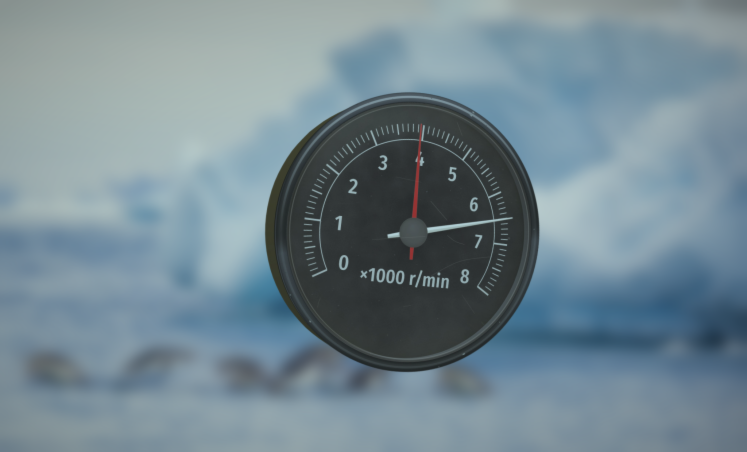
6500 rpm
